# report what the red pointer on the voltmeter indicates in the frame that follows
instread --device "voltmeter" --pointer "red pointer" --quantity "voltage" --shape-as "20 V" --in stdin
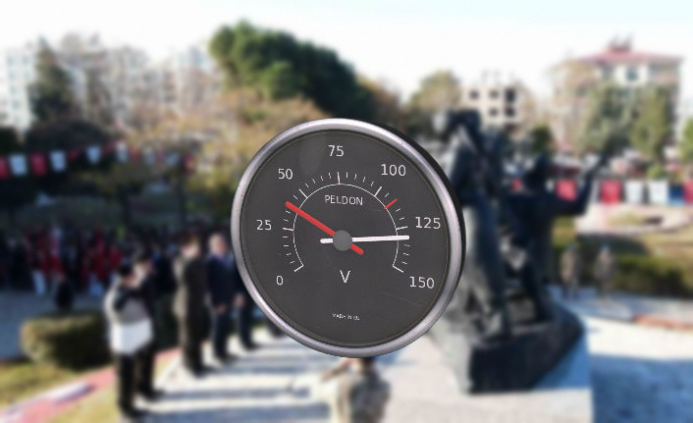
40 V
